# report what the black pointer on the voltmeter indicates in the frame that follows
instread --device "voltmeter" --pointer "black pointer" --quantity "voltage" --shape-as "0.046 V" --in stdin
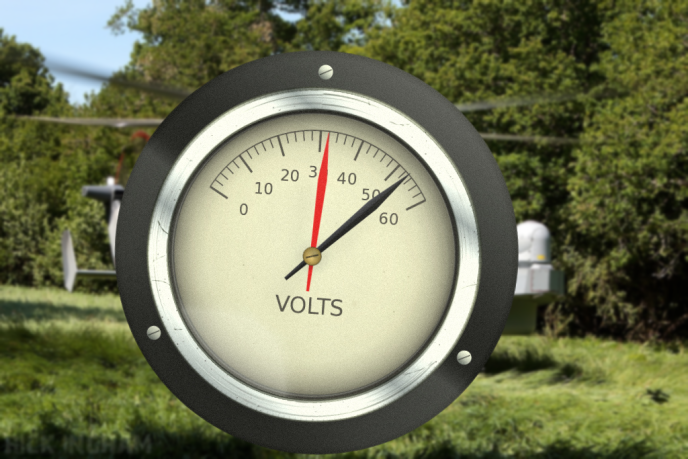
53 V
